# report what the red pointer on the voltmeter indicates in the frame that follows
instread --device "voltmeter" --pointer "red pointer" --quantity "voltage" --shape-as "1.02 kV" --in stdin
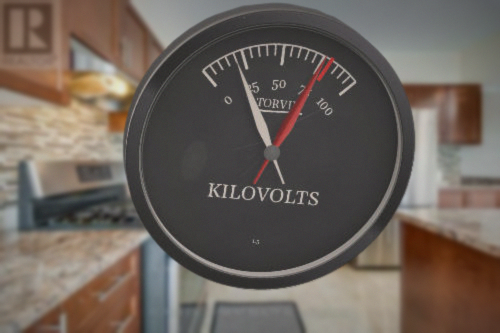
75 kV
